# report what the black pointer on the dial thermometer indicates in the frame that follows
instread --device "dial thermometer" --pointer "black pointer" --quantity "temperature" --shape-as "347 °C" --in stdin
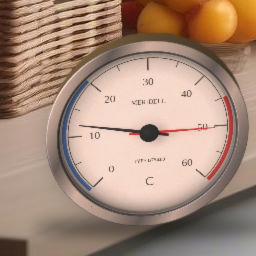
12.5 °C
